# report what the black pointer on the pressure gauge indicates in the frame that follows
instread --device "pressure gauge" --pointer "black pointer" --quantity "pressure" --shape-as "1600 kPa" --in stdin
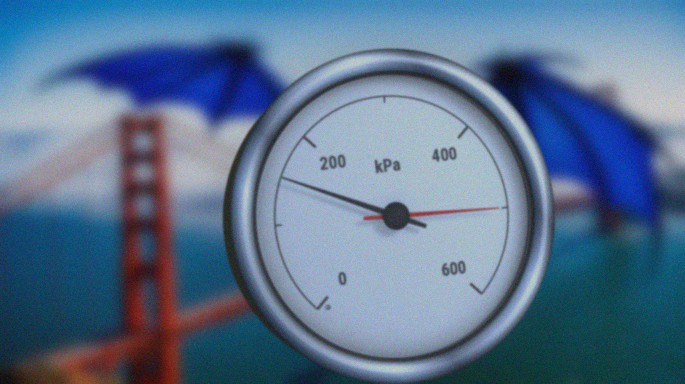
150 kPa
